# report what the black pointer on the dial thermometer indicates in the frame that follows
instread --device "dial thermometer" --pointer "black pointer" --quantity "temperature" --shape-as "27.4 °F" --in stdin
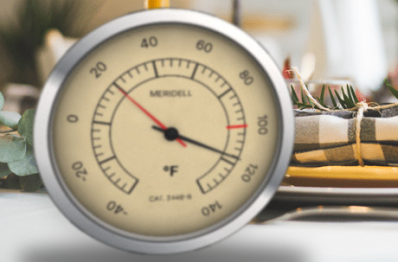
116 °F
